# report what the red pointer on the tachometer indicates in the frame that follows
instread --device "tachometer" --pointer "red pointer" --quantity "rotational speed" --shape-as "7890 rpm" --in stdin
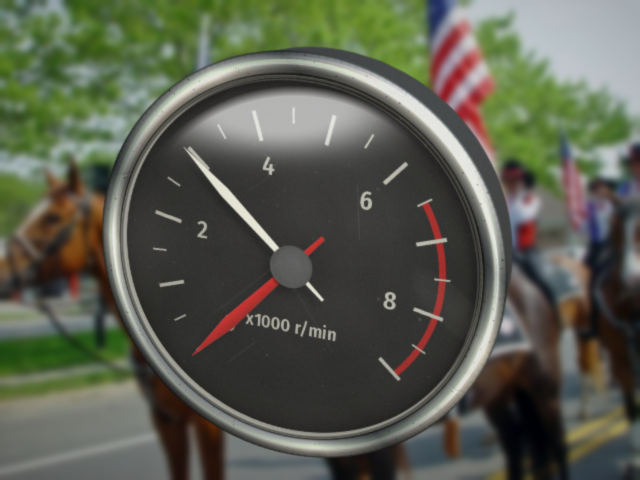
0 rpm
